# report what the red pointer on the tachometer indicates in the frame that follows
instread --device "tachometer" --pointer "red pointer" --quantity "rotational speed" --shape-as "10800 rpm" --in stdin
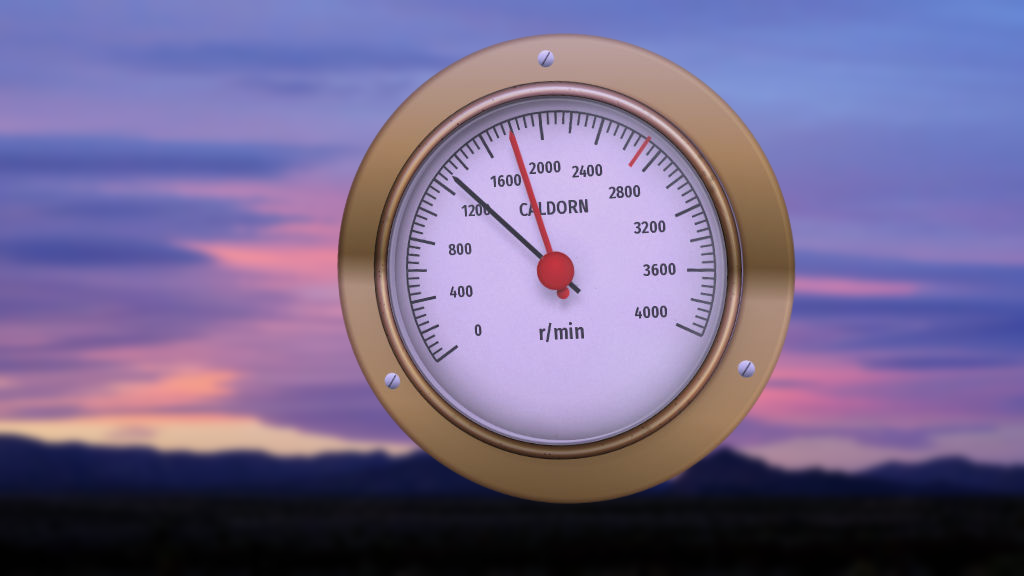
1800 rpm
